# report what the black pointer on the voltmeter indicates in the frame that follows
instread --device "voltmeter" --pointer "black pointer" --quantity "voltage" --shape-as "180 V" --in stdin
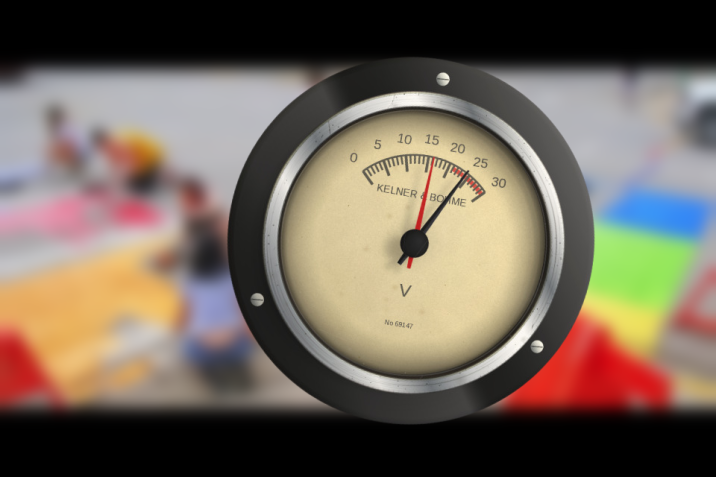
24 V
